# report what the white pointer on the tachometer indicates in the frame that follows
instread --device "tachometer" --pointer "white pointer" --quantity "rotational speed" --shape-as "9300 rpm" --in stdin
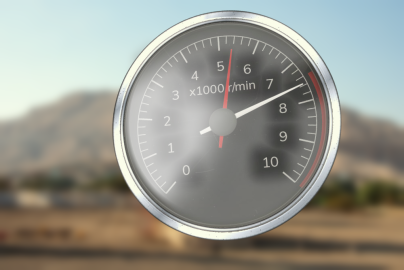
7600 rpm
